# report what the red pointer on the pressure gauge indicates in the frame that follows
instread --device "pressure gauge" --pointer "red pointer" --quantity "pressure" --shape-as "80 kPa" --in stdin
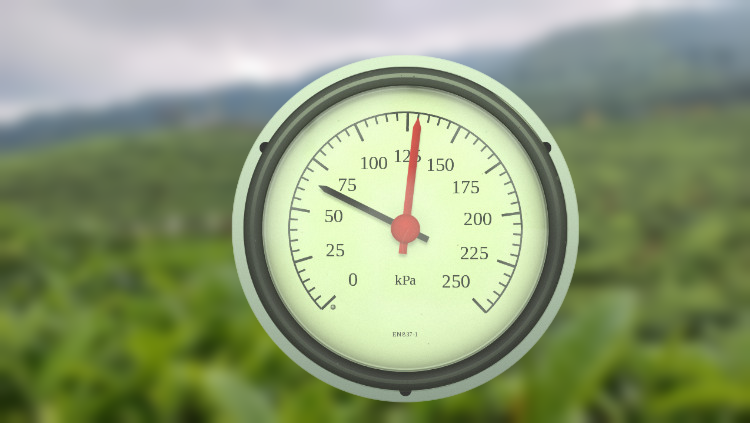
130 kPa
